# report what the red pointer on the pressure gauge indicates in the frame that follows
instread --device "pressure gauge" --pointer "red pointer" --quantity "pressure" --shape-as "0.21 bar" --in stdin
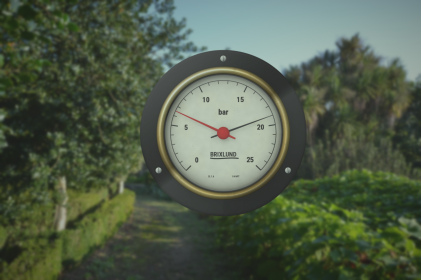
6.5 bar
